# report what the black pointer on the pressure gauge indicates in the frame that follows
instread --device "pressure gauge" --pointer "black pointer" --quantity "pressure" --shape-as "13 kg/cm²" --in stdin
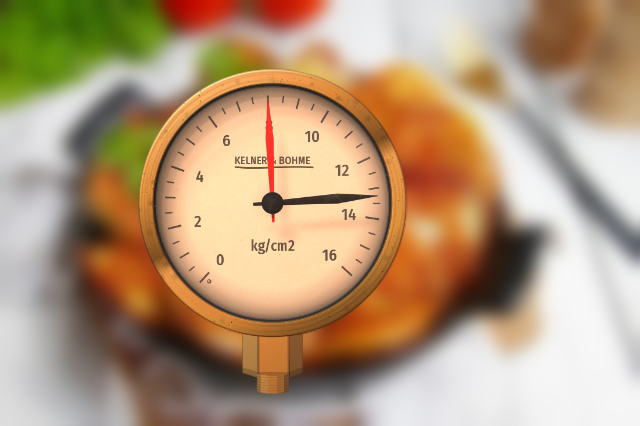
13.25 kg/cm²
